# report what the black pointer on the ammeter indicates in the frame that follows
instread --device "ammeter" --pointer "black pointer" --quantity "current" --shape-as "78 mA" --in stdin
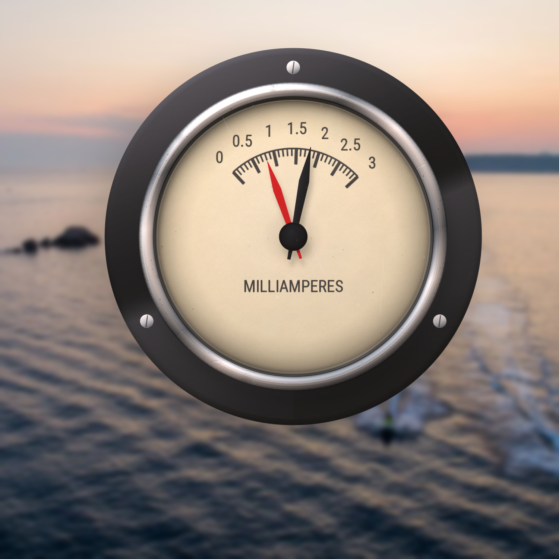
1.8 mA
